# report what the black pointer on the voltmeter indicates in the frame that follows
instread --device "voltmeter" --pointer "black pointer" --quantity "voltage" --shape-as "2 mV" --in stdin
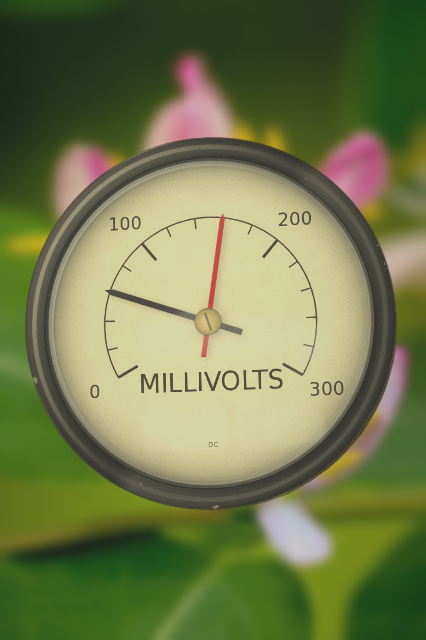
60 mV
